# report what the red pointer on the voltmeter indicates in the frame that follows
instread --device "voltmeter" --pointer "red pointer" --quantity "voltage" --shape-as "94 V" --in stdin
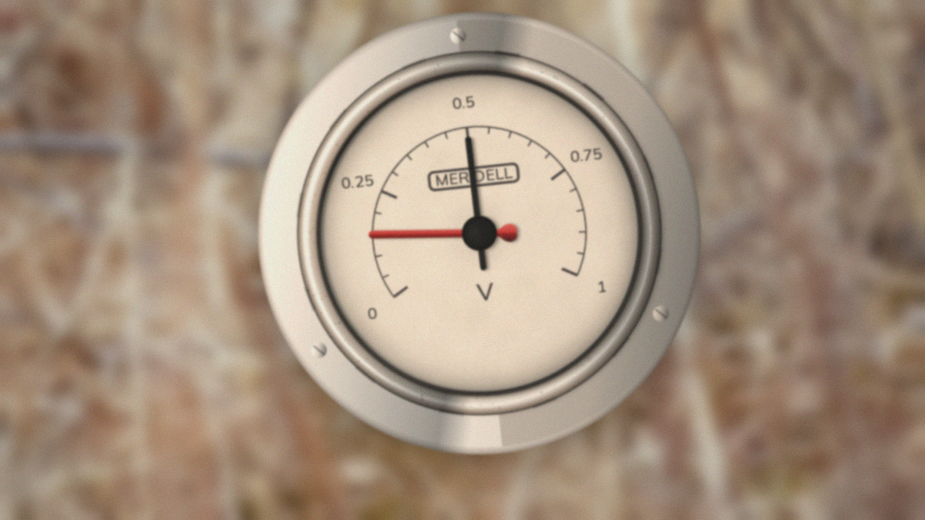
0.15 V
